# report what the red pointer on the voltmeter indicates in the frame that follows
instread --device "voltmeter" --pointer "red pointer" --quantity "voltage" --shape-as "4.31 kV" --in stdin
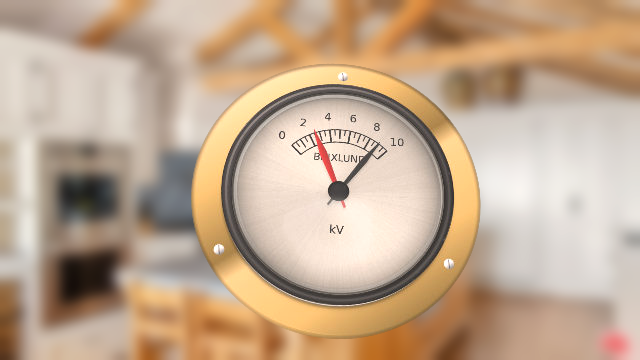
2.5 kV
